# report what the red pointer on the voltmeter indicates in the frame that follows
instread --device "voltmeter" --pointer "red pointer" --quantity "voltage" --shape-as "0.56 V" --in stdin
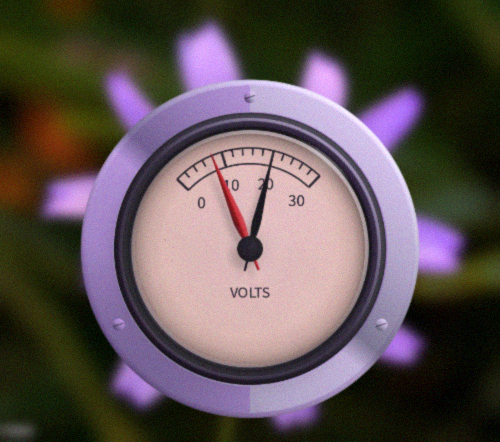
8 V
